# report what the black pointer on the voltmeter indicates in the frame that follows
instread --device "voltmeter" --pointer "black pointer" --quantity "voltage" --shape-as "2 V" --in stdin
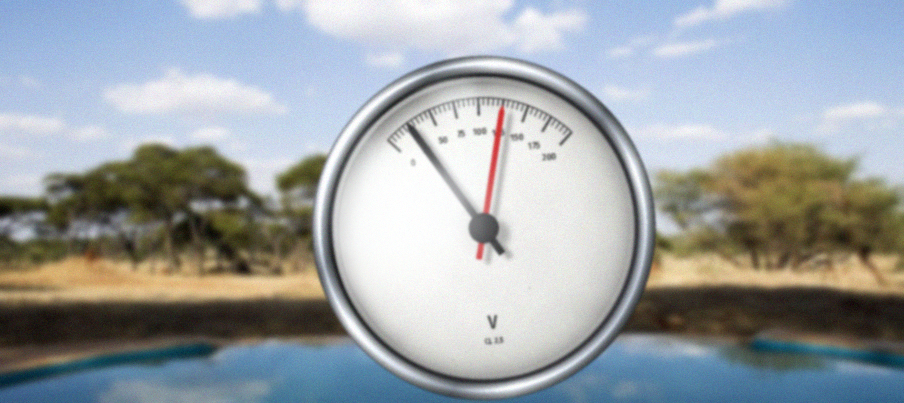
25 V
